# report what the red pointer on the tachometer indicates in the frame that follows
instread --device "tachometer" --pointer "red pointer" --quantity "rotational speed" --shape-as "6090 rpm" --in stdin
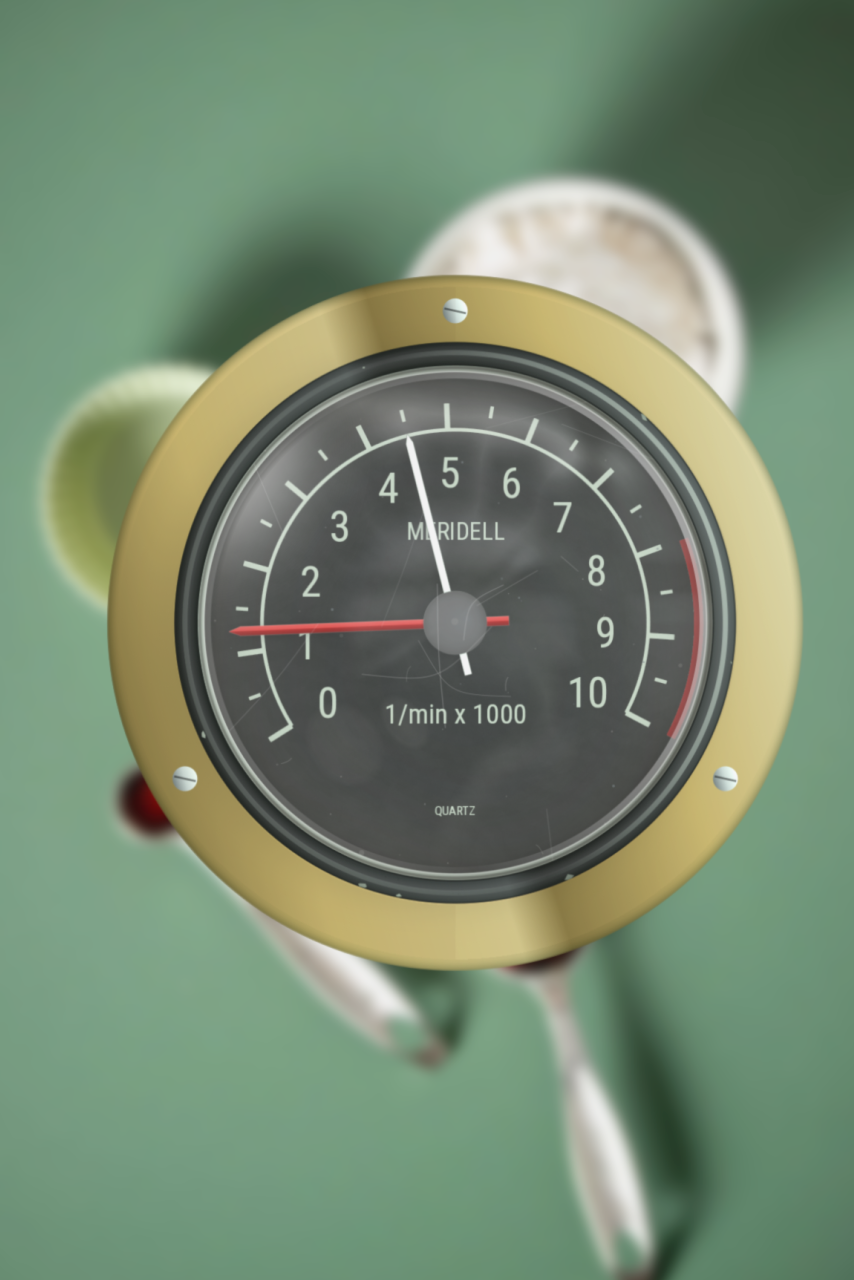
1250 rpm
